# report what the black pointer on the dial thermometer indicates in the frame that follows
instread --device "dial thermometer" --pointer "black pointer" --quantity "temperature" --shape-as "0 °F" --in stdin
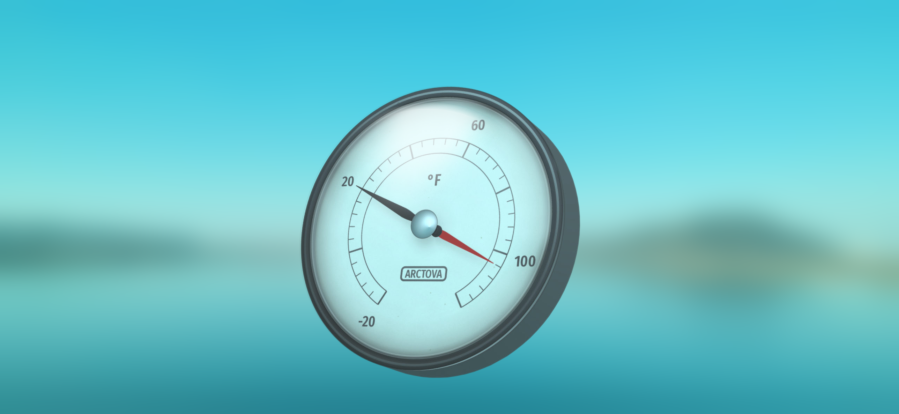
20 °F
